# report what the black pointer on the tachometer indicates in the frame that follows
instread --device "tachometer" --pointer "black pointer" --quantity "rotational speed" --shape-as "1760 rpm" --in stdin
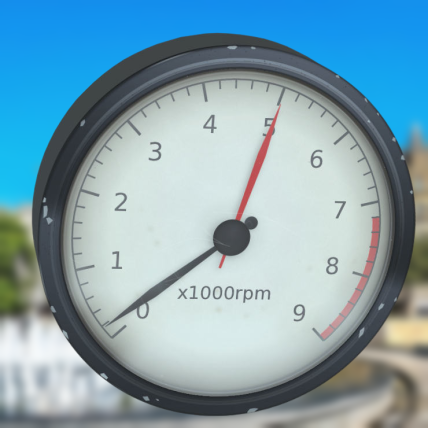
200 rpm
